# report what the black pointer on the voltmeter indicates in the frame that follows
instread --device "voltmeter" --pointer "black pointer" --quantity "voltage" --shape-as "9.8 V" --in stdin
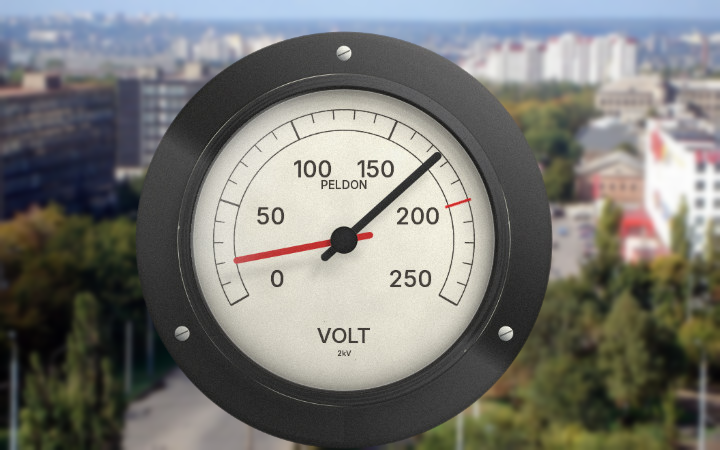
175 V
